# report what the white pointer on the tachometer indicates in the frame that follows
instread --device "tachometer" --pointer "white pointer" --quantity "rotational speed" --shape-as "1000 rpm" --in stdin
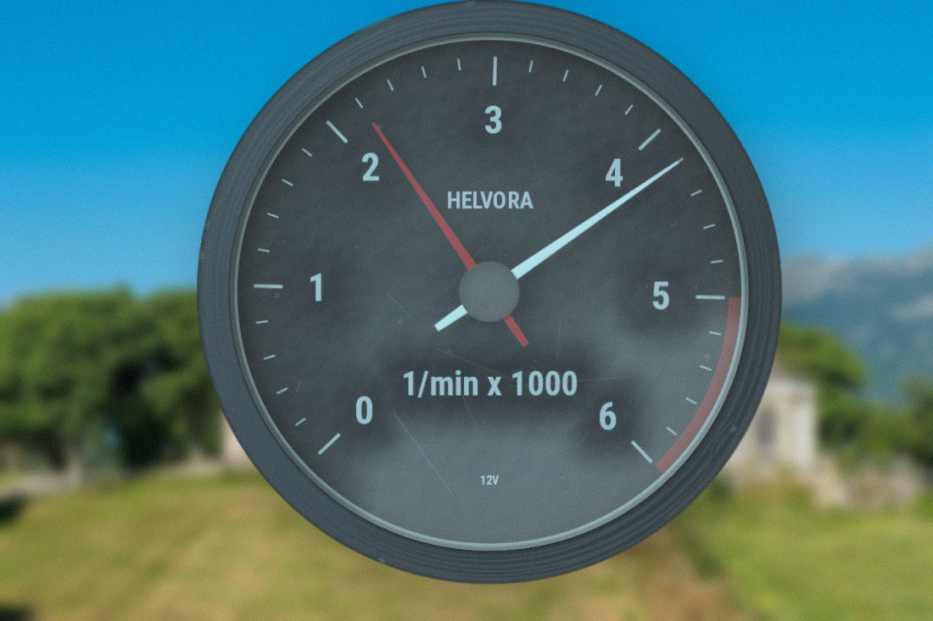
4200 rpm
